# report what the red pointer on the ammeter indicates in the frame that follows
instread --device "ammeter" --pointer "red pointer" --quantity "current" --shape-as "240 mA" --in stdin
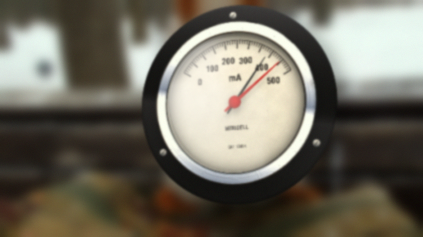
450 mA
